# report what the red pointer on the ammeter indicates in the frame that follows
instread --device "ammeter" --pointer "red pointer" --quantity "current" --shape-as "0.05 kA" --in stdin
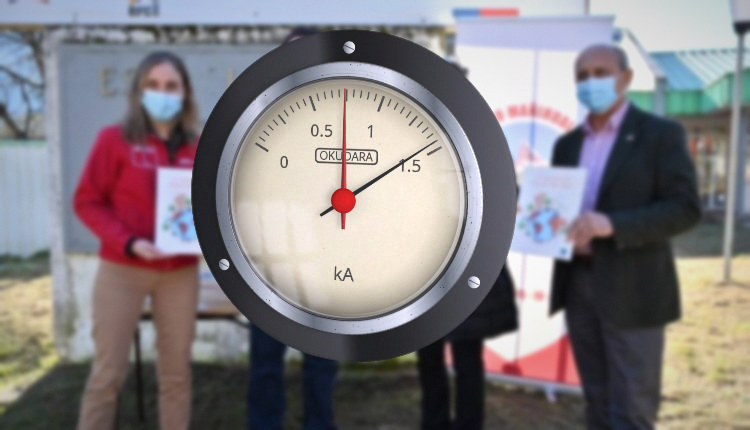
0.75 kA
